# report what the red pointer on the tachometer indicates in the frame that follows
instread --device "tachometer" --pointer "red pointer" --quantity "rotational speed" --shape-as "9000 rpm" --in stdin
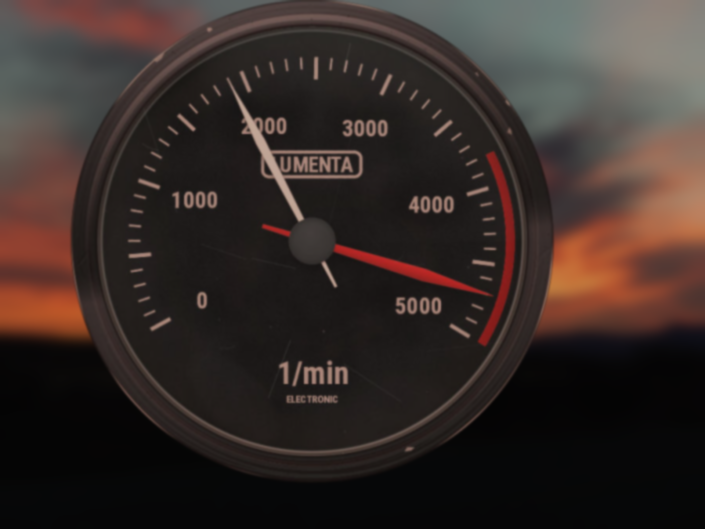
4700 rpm
